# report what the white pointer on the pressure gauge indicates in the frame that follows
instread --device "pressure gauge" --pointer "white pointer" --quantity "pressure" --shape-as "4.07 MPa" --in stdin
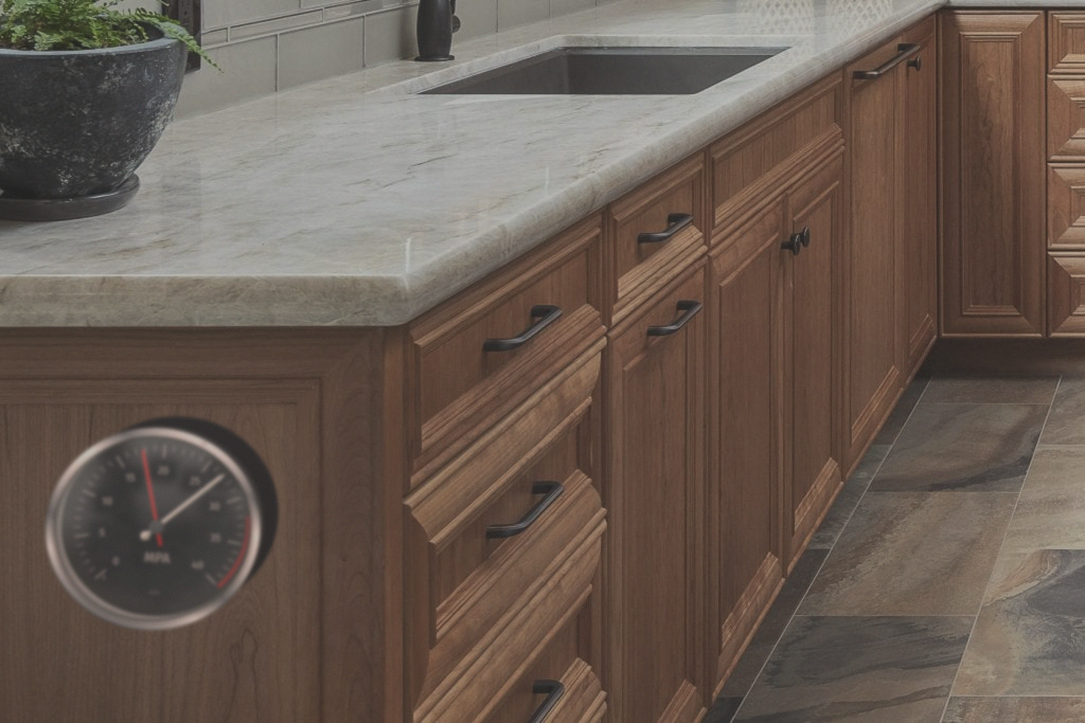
27 MPa
